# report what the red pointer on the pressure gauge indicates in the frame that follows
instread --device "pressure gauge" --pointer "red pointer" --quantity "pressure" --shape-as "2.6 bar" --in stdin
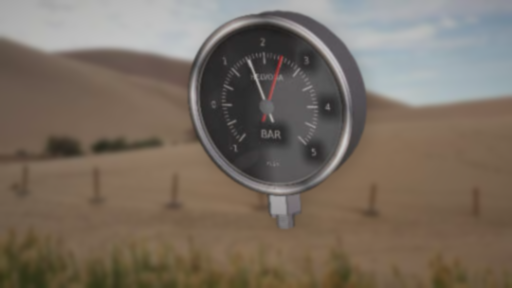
2.5 bar
